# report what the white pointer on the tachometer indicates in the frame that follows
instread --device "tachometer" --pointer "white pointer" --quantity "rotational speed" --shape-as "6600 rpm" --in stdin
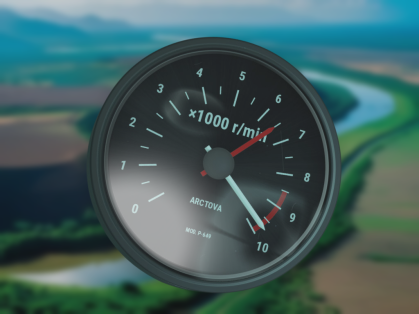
9750 rpm
